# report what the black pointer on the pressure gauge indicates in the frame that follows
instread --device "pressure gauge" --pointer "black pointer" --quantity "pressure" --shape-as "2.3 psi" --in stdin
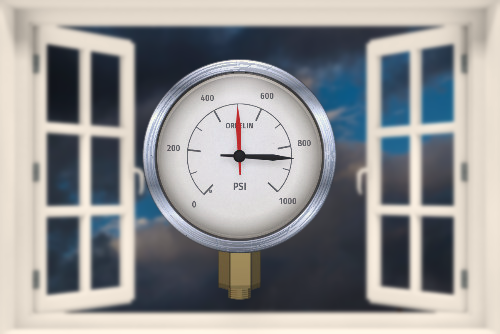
850 psi
